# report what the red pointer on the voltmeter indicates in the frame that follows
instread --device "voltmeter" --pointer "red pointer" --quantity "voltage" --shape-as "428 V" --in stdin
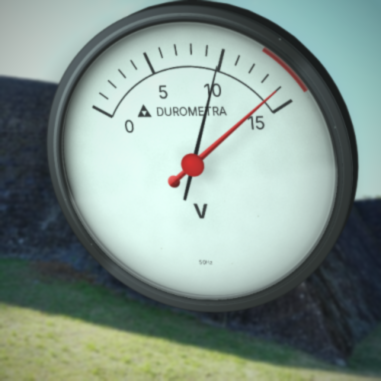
14 V
